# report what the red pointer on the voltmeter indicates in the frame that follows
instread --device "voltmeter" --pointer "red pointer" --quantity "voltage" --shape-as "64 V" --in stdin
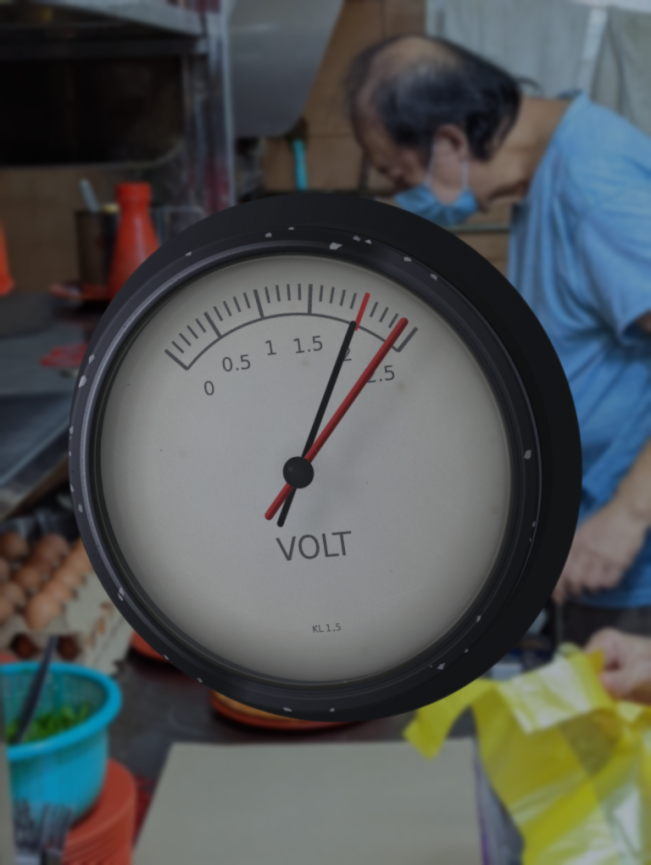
2.4 V
